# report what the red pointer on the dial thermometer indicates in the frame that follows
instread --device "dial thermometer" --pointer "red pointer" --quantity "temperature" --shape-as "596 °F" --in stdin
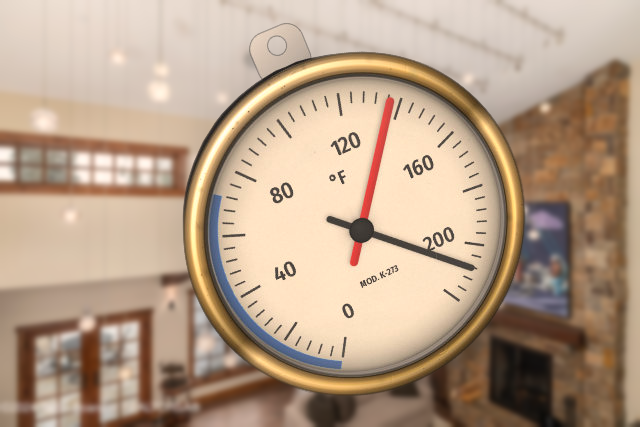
136 °F
